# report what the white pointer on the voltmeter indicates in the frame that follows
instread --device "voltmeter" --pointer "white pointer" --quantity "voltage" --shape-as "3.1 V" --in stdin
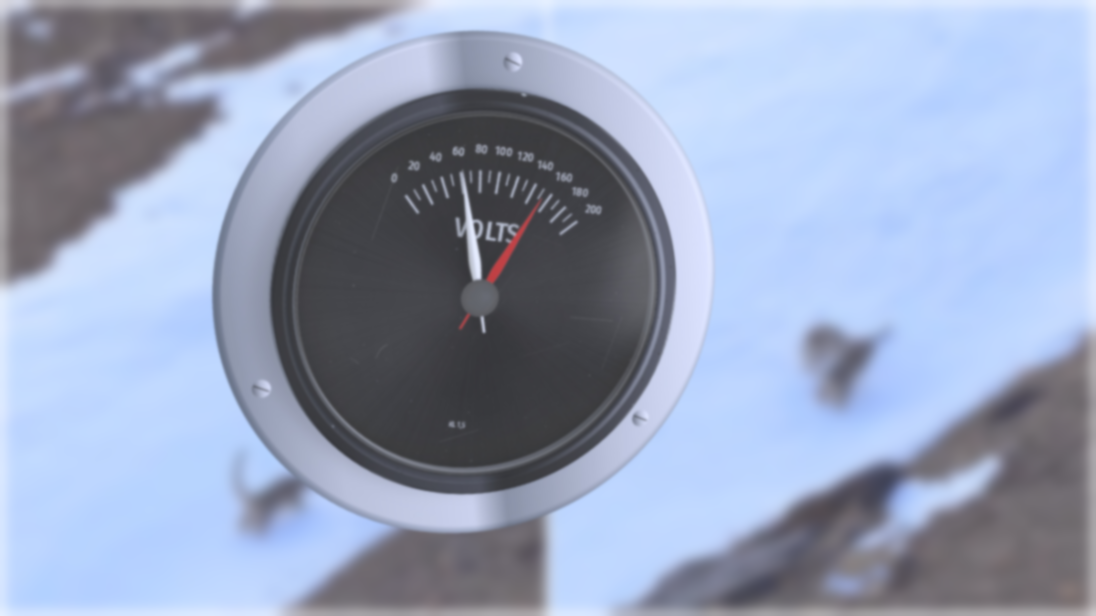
60 V
